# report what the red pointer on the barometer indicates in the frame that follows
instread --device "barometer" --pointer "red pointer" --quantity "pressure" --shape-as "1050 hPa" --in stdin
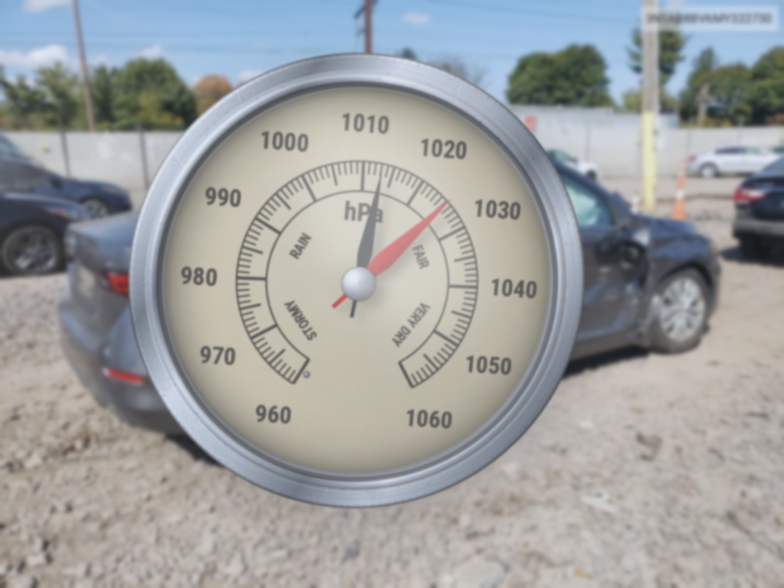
1025 hPa
